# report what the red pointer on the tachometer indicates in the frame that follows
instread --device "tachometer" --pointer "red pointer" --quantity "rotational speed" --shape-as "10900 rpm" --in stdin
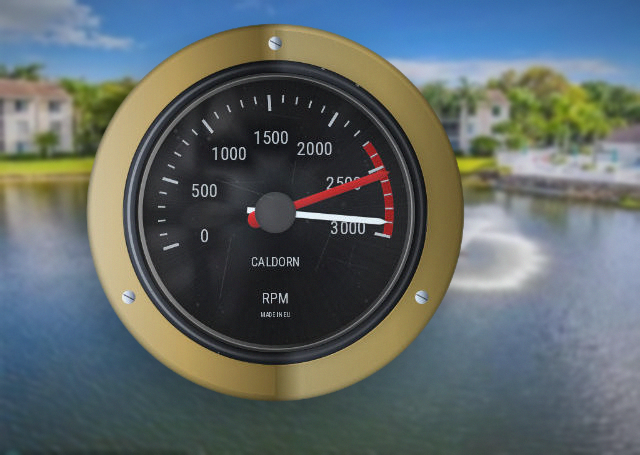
2550 rpm
